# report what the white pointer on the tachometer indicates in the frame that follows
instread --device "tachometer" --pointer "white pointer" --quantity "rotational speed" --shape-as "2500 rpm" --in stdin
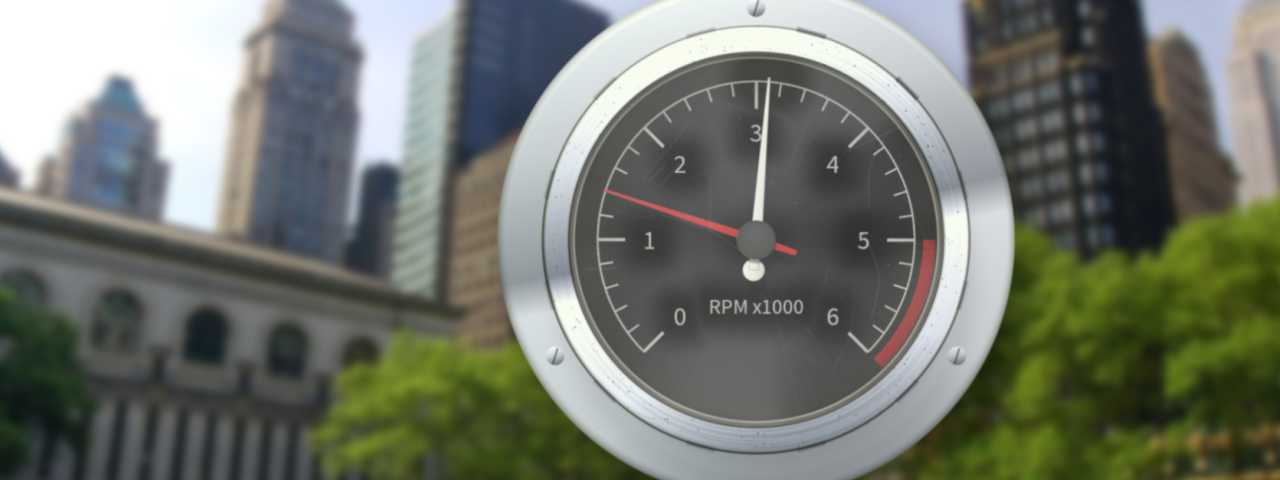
3100 rpm
